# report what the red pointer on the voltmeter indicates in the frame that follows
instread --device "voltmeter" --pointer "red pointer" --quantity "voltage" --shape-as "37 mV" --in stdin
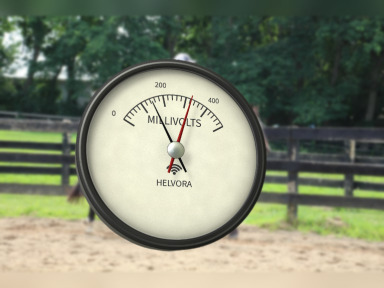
320 mV
